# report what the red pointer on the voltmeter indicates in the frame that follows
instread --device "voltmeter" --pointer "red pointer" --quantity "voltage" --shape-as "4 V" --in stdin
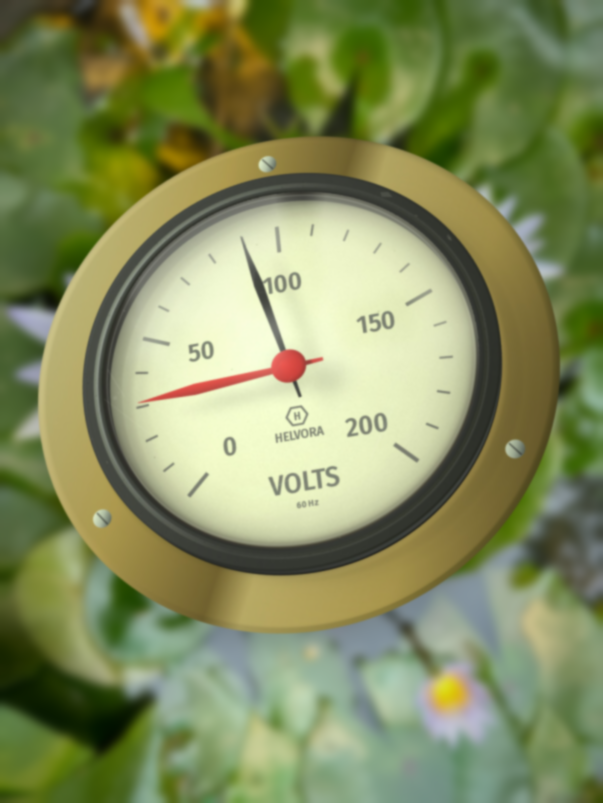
30 V
